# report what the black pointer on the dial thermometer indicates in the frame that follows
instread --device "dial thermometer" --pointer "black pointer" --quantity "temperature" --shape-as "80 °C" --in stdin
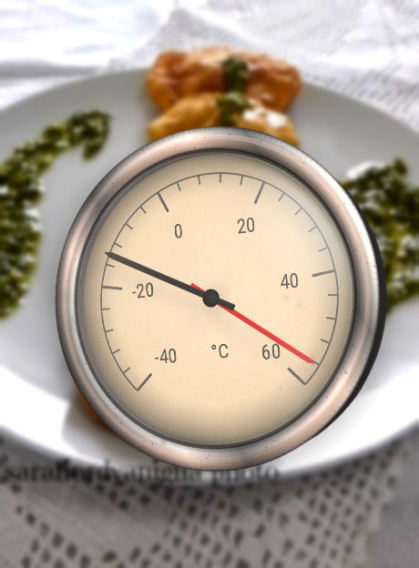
-14 °C
